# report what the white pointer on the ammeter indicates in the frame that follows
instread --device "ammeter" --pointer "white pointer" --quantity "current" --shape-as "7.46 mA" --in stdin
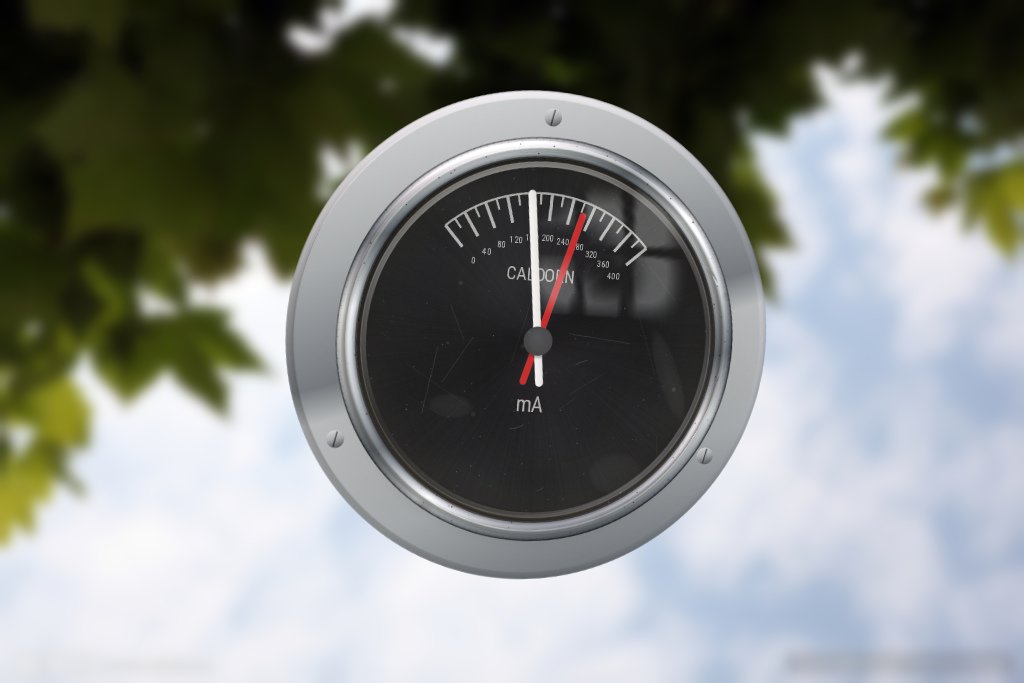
160 mA
